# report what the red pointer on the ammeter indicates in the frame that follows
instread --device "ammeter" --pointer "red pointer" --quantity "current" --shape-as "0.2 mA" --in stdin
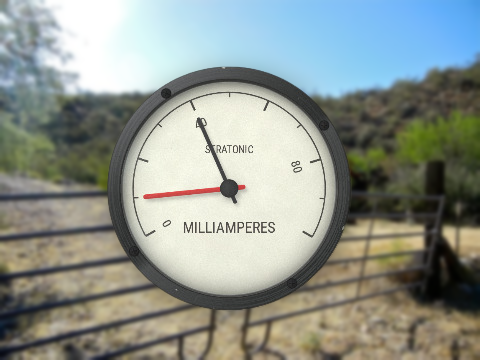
10 mA
